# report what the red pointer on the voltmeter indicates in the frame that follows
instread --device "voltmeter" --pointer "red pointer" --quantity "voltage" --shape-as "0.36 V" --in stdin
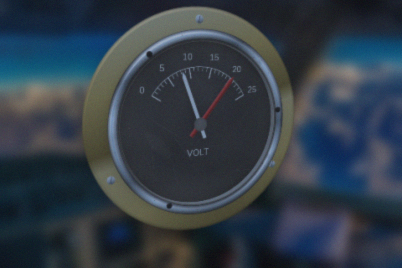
20 V
